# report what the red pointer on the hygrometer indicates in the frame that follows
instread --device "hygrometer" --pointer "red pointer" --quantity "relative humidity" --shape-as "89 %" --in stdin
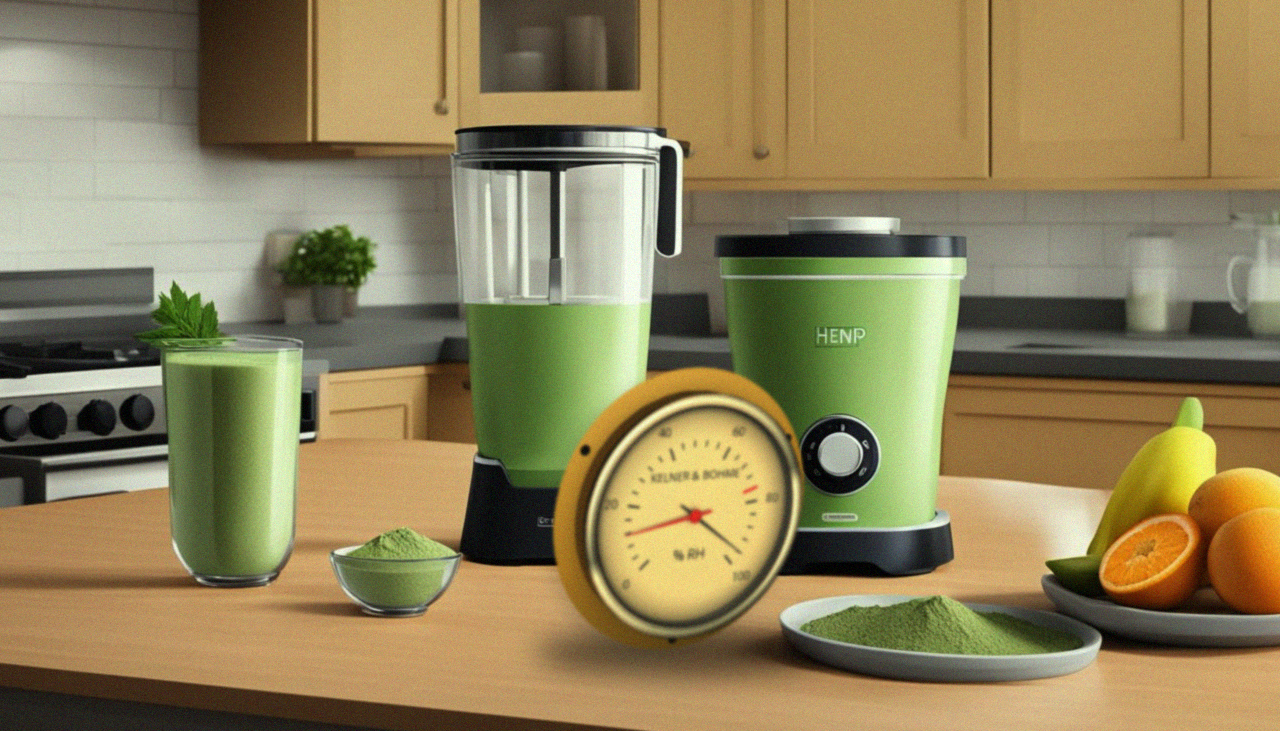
12 %
